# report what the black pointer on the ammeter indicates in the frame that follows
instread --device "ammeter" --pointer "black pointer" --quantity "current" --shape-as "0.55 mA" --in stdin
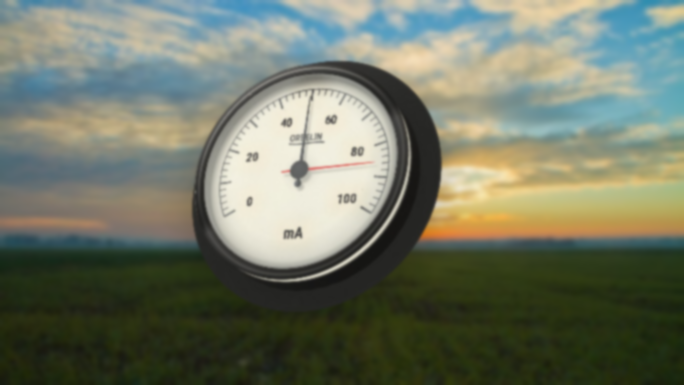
50 mA
